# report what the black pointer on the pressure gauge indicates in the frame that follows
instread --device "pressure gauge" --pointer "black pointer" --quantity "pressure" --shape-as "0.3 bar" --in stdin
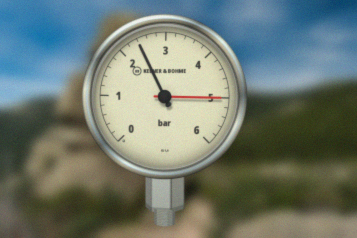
2.4 bar
